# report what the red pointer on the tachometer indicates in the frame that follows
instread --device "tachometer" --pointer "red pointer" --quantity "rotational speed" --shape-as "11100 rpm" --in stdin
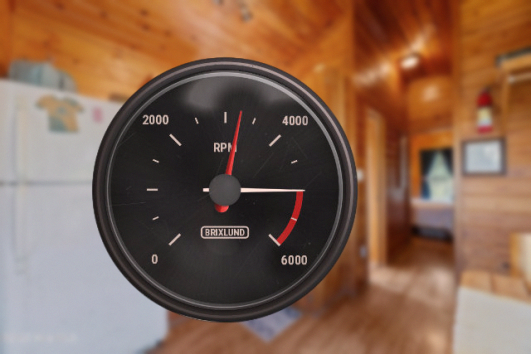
3250 rpm
